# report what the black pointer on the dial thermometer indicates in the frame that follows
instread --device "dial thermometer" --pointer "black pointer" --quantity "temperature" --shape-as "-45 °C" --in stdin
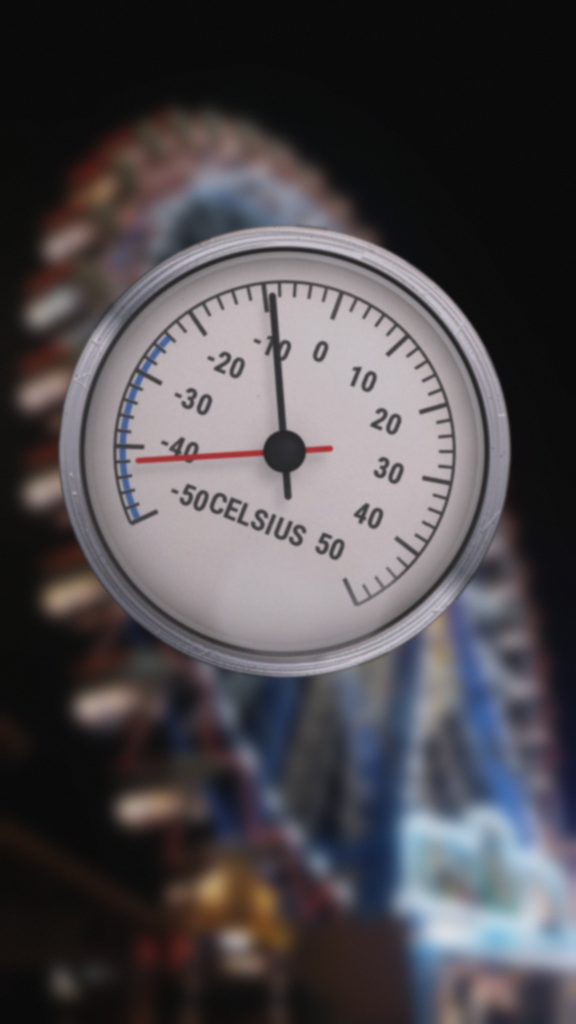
-9 °C
